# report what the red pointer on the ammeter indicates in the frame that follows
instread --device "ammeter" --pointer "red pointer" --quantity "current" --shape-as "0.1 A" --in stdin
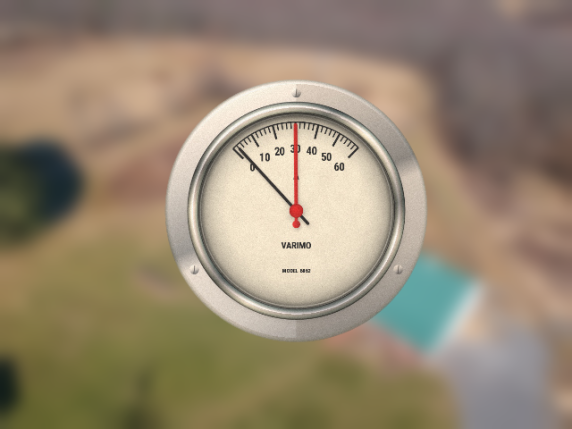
30 A
